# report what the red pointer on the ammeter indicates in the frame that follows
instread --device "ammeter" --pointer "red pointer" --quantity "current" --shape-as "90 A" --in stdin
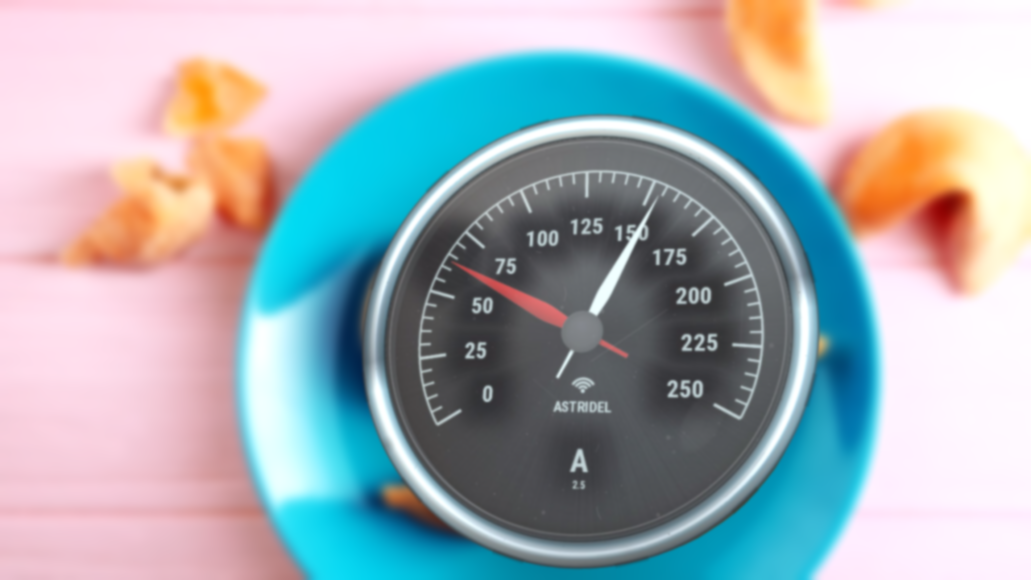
62.5 A
